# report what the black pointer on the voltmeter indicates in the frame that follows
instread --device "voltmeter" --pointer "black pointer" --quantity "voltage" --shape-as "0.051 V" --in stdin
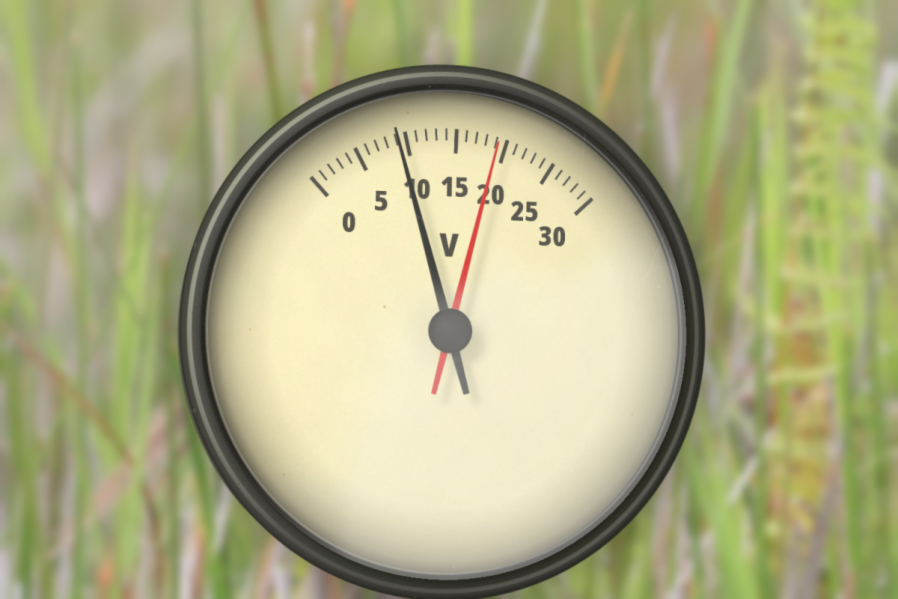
9 V
